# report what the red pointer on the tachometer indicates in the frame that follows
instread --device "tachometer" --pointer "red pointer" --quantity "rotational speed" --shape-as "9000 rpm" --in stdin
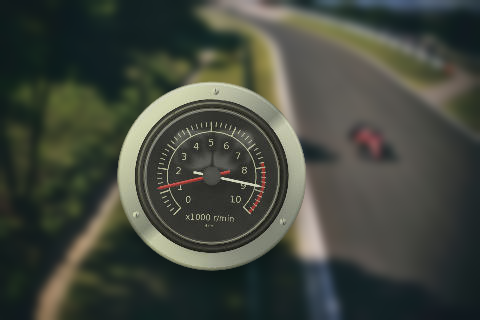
1200 rpm
